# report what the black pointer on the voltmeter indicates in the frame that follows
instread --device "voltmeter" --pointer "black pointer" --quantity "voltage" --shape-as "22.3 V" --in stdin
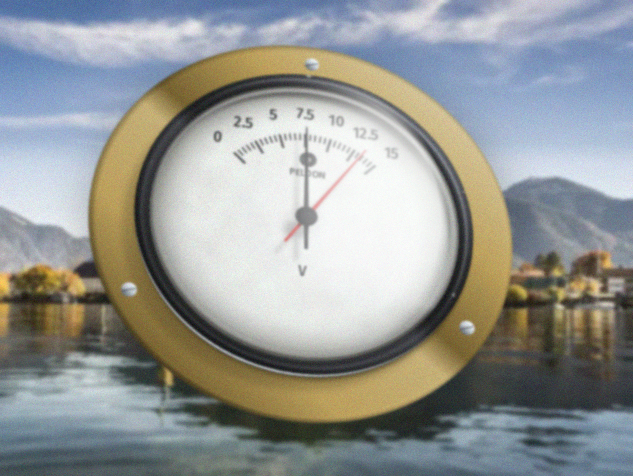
7.5 V
